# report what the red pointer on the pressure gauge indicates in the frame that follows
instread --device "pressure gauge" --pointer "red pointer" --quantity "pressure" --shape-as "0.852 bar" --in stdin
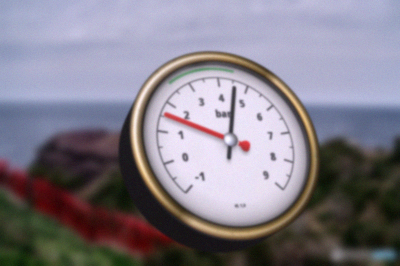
1.5 bar
